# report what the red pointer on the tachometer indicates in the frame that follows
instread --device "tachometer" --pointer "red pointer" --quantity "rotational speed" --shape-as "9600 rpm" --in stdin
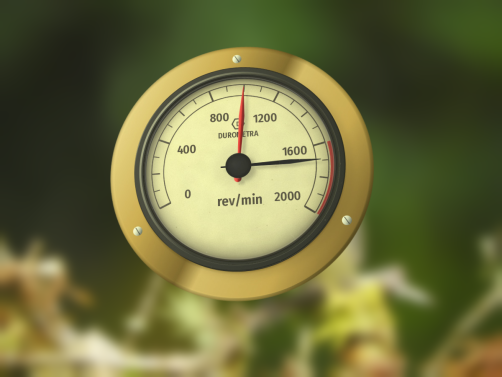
1000 rpm
